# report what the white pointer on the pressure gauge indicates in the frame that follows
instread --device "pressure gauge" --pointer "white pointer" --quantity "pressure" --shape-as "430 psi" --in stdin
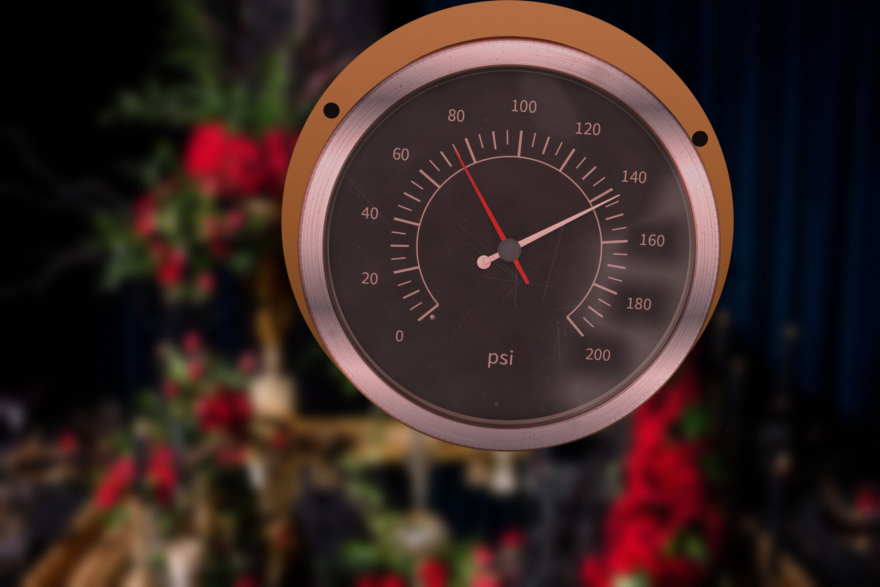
142.5 psi
